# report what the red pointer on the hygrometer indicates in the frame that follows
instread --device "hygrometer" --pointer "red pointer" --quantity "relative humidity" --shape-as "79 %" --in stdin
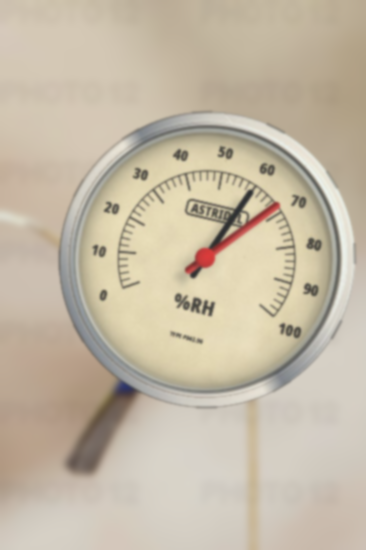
68 %
